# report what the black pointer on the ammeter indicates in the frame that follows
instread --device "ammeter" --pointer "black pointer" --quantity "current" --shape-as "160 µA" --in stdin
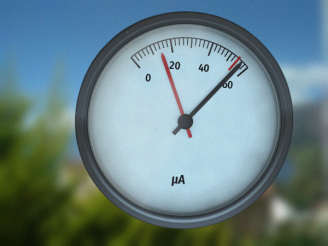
56 µA
